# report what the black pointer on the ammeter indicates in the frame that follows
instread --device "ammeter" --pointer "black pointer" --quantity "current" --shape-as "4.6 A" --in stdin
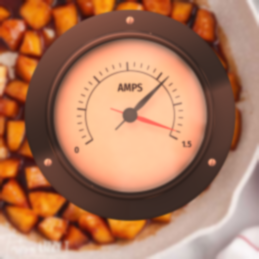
1.05 A
